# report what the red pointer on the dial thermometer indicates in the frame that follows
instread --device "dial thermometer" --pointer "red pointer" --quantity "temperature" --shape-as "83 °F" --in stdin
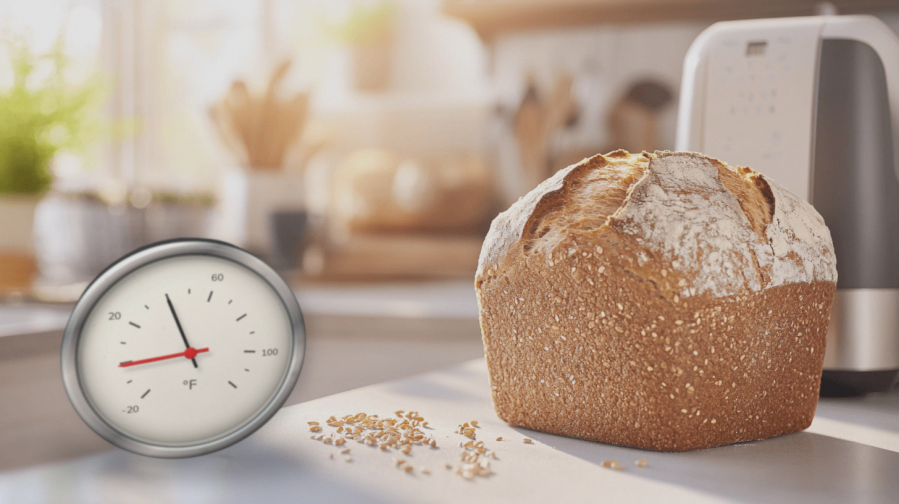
0 °F
